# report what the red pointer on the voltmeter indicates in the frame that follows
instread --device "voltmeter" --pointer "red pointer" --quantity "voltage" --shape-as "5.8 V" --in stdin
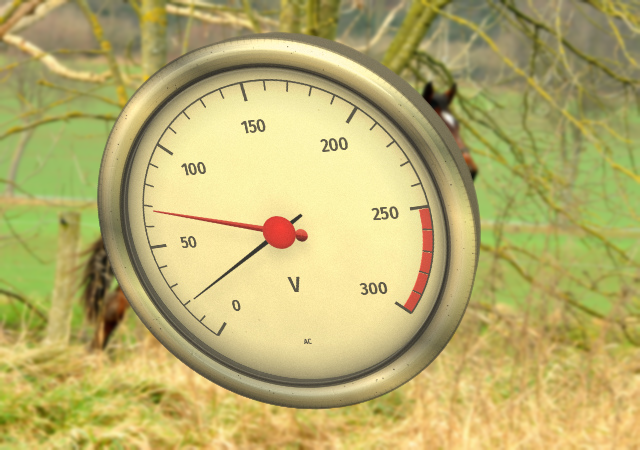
70 V
